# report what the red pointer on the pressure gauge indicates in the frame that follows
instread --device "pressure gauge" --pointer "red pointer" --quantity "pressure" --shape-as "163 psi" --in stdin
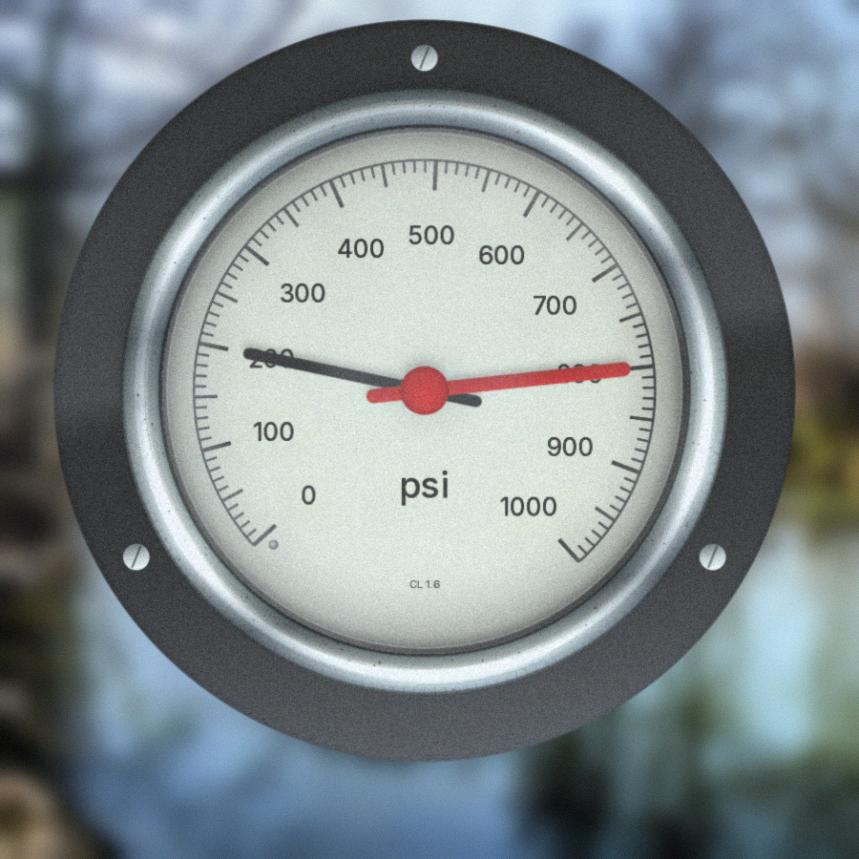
800 psi
